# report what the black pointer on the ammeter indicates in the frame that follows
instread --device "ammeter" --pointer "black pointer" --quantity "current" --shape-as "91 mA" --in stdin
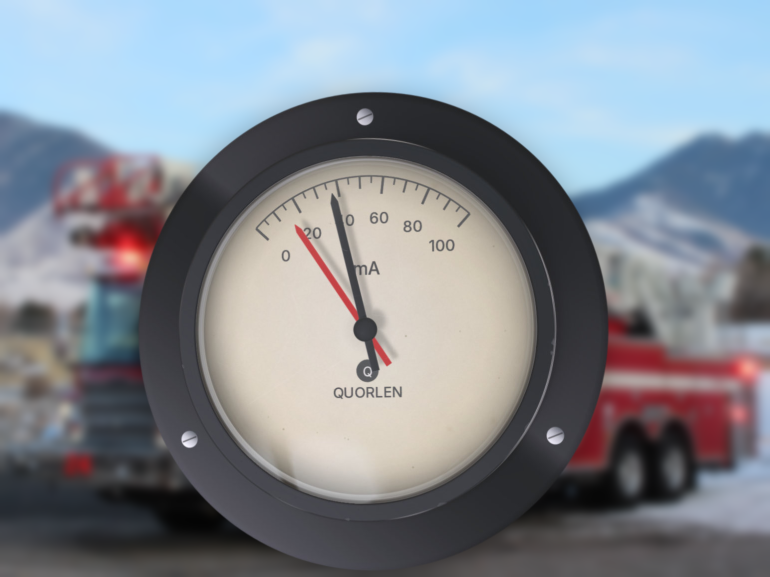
37.5 mA
